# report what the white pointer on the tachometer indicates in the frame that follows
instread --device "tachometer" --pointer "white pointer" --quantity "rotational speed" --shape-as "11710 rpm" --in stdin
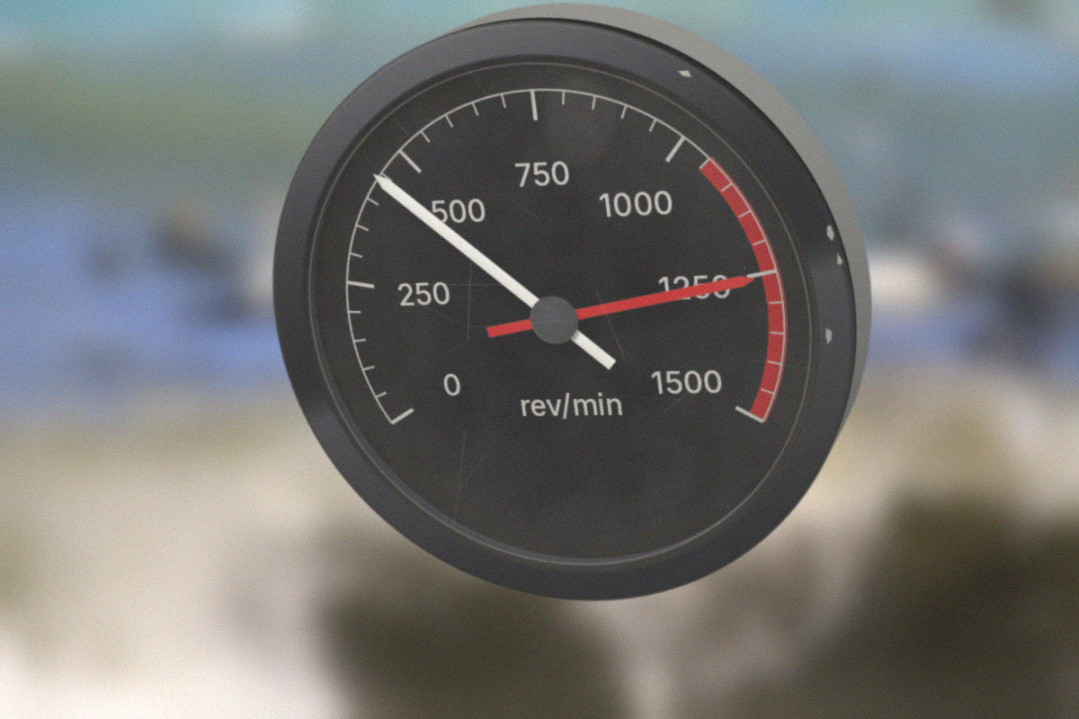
450 rpm
